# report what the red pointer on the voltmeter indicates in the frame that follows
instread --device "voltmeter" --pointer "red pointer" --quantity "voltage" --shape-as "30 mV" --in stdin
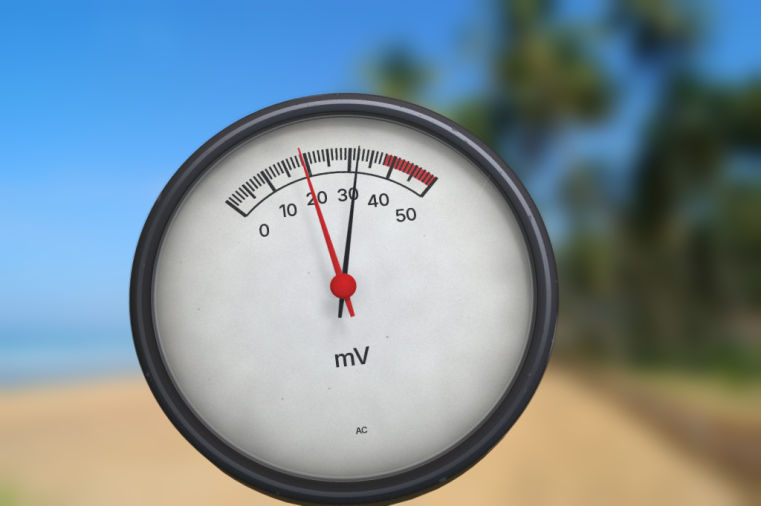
19 mV
